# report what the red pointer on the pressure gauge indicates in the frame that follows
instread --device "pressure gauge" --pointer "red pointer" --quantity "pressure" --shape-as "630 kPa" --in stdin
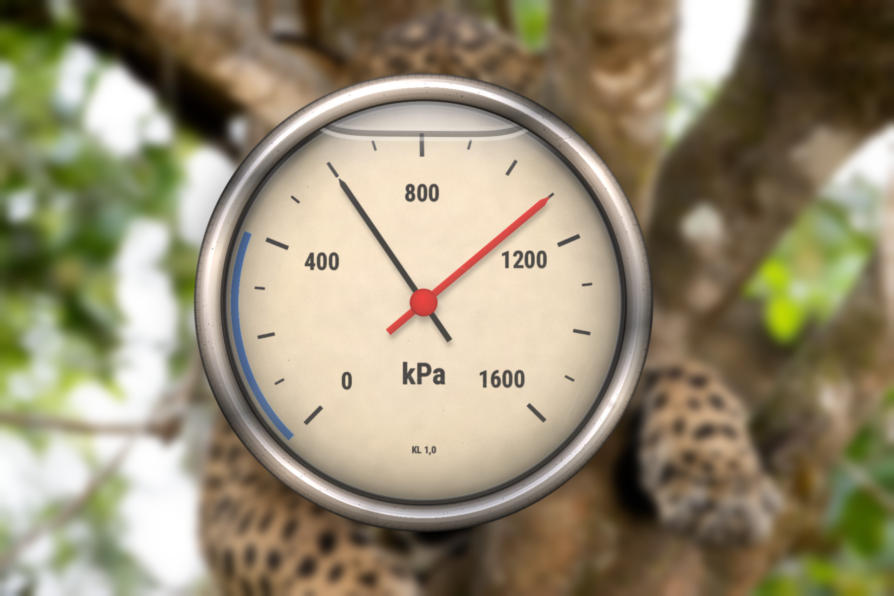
1100 kPa
